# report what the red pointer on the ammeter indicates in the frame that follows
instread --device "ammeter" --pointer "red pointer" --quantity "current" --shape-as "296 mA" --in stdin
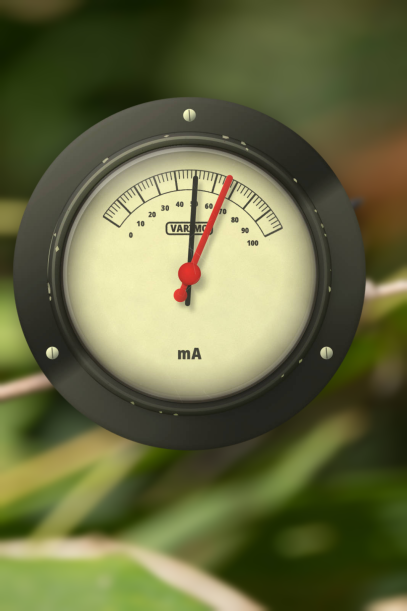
66 mA
